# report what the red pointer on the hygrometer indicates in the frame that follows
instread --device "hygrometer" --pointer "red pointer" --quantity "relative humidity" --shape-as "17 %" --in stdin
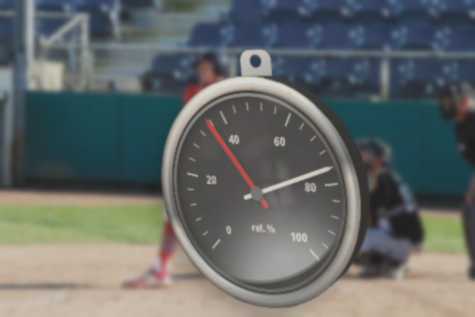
36 %
